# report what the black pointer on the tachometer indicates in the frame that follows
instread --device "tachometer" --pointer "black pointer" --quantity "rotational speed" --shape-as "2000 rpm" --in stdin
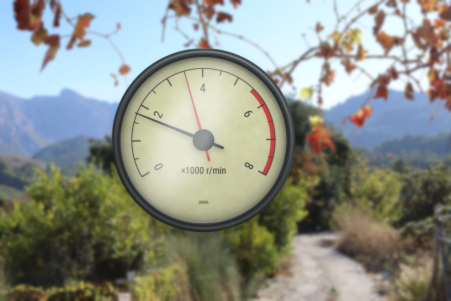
1750 rpm
